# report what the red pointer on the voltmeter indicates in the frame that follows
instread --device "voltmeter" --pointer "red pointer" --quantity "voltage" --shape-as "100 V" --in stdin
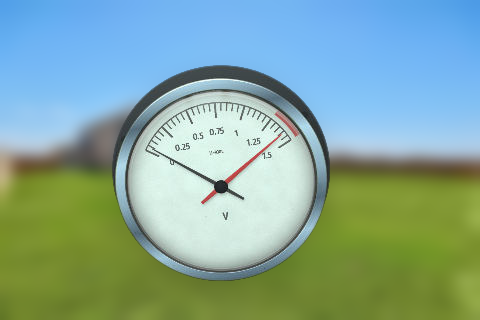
1.4 V
